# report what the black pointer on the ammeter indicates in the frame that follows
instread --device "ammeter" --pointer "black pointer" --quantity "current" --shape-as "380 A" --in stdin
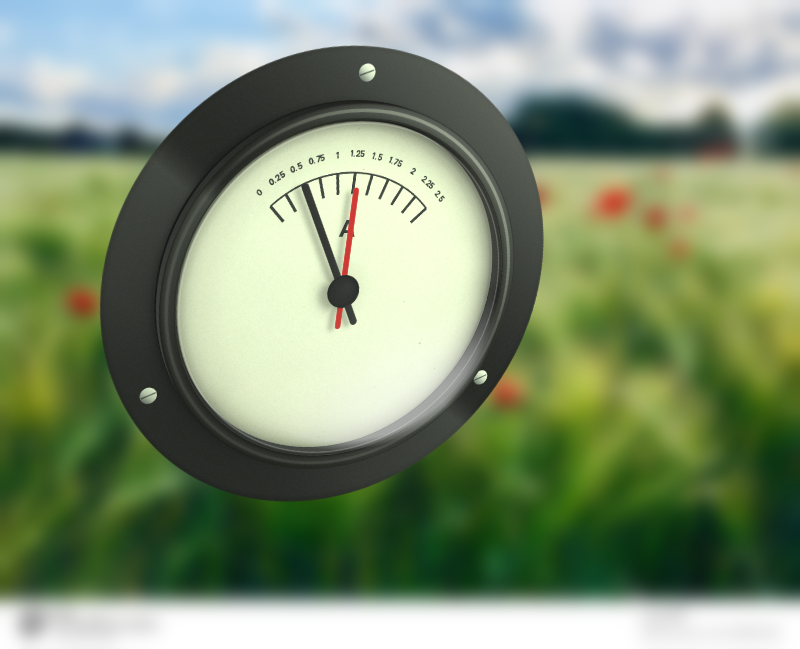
0.5 A
